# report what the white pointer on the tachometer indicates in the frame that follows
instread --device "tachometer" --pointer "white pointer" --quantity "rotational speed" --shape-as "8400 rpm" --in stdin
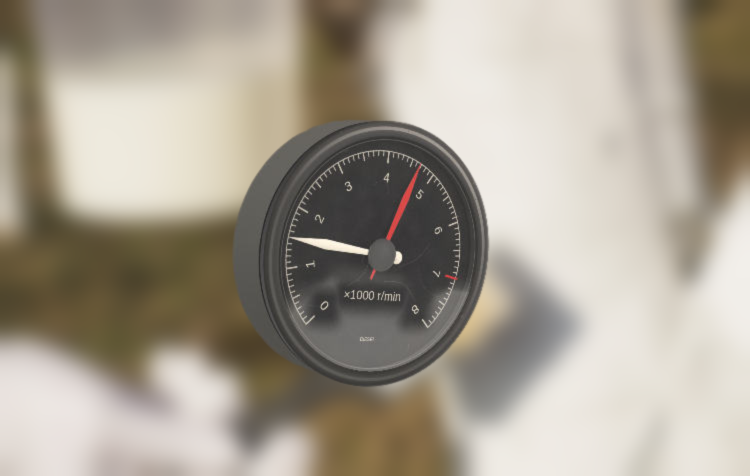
1500 rpm
